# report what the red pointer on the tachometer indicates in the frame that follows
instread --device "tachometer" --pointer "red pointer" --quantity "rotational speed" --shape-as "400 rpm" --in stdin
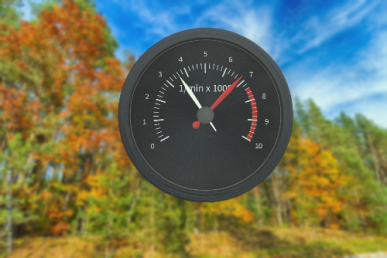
6800 rpm
